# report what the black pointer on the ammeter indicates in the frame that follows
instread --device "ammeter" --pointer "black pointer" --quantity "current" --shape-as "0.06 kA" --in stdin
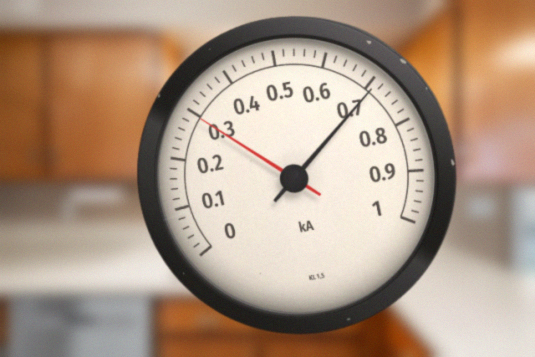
0.71 kA
